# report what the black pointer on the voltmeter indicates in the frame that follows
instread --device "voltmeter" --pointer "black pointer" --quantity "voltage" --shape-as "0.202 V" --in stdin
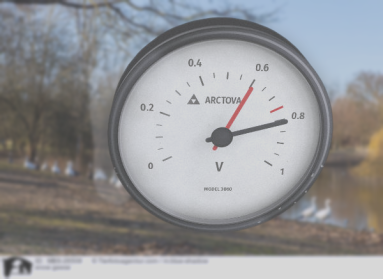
0.8 V
